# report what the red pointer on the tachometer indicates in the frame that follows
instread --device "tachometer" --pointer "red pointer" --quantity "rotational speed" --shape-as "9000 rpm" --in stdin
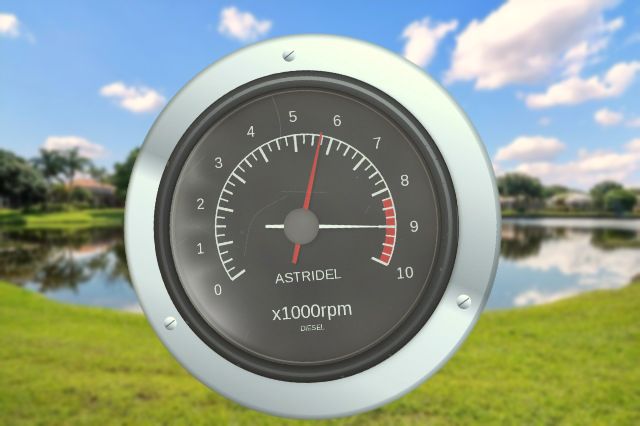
5750 rpm
